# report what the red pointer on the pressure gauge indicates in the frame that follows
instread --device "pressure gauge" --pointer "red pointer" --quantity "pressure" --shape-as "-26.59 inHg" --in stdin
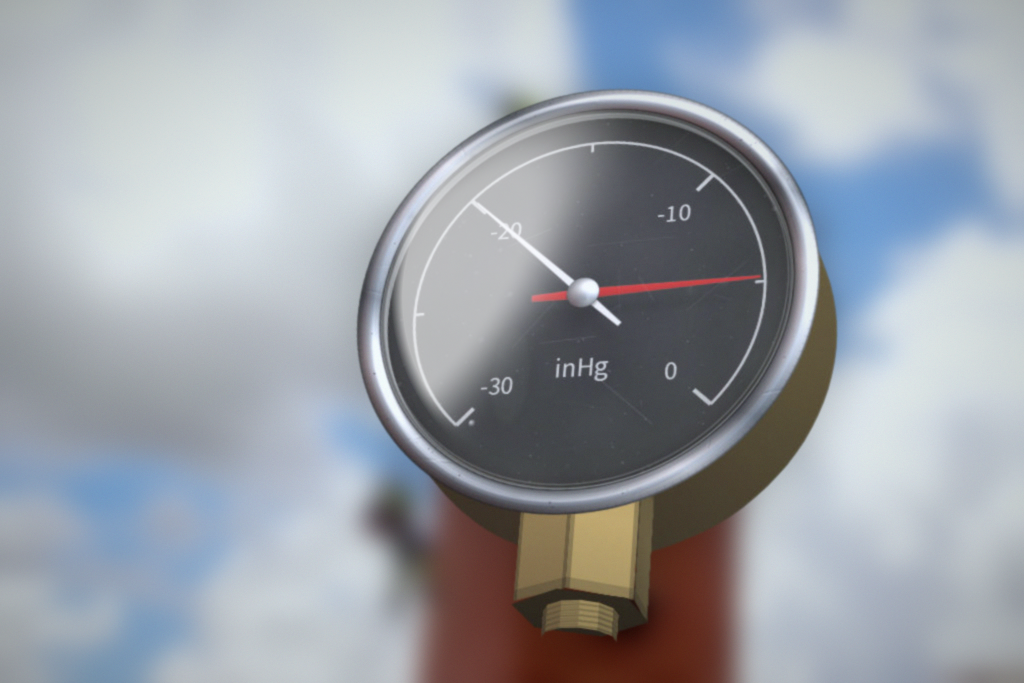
-5 inHg
